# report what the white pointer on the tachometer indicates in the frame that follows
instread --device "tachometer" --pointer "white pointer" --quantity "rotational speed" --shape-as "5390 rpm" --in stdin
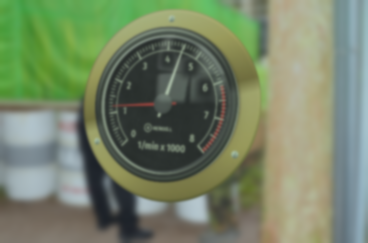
4500 rpm
